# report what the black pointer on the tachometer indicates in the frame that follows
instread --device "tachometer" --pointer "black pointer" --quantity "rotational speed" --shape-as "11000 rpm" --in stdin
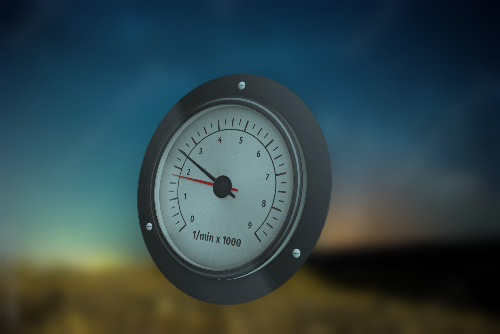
2500 rpm
